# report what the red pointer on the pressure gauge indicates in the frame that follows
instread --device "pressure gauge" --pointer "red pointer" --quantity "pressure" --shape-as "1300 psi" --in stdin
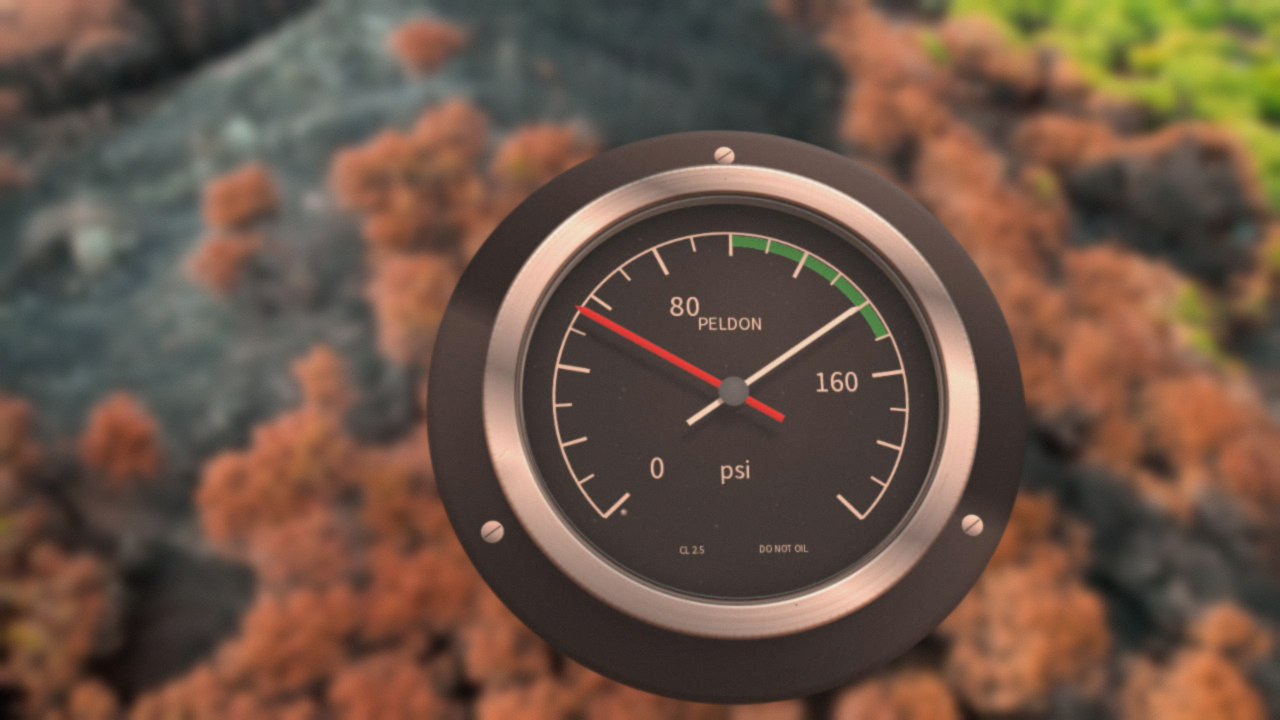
55 psi
